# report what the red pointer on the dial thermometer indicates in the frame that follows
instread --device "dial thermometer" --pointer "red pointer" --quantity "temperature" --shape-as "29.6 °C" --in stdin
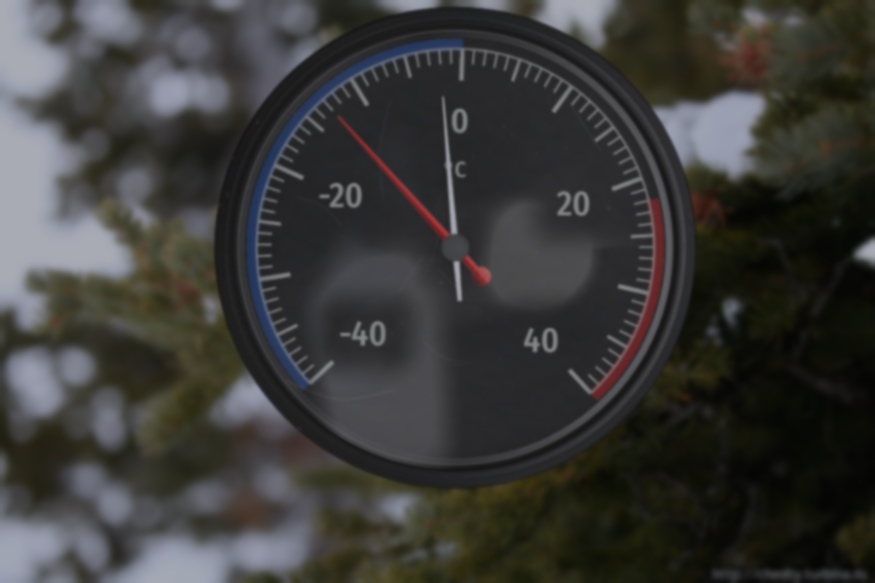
-13 °C
